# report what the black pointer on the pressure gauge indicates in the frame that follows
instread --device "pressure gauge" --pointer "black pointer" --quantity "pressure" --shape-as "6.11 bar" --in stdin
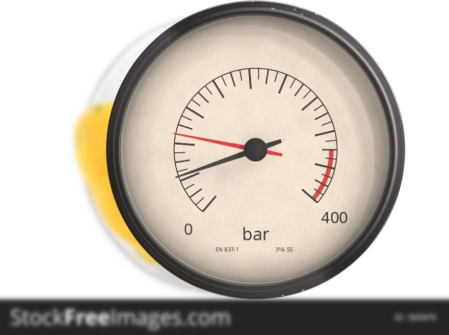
45 bar
